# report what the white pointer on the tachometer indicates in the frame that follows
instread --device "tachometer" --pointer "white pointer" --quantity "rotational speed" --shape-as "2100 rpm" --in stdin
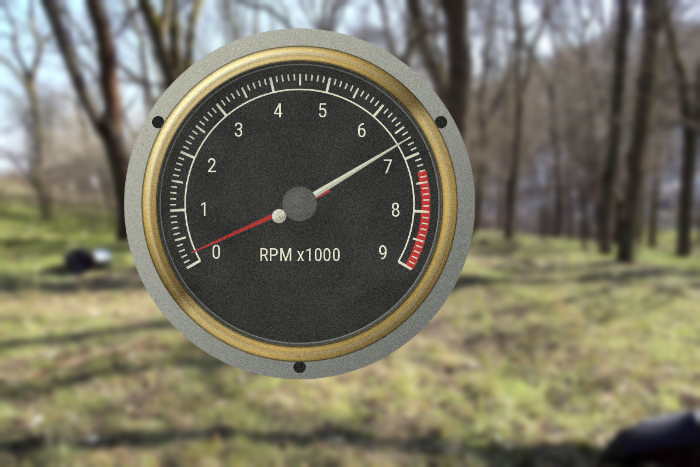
6700 rpm
